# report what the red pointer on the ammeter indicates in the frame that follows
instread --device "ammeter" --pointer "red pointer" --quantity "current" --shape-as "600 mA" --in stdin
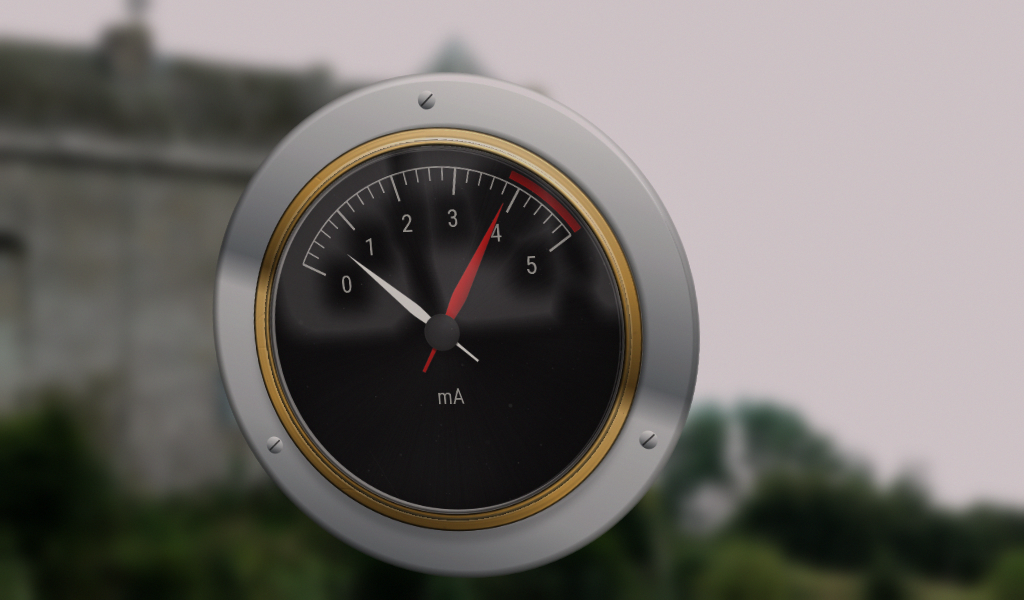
3.9 mA
